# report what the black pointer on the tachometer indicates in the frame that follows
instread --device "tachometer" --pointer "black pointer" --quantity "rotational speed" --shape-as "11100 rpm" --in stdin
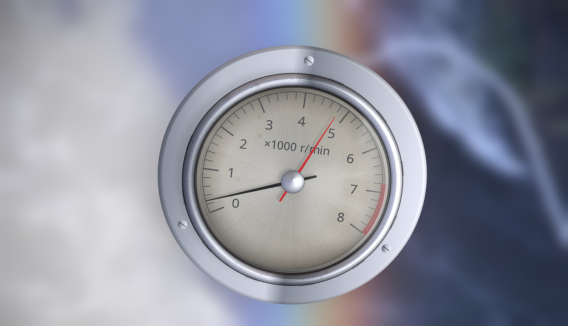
300 rpm
